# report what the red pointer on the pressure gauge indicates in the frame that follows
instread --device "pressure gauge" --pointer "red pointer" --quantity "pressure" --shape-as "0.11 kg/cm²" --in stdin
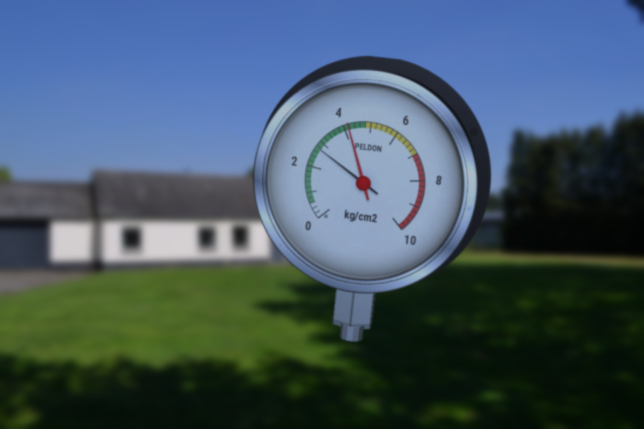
4.2 kg/cm²
